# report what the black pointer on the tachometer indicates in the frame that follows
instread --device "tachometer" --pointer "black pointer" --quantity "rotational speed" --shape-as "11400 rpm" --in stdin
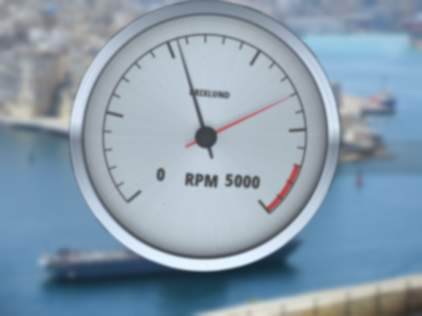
2100 rpm
